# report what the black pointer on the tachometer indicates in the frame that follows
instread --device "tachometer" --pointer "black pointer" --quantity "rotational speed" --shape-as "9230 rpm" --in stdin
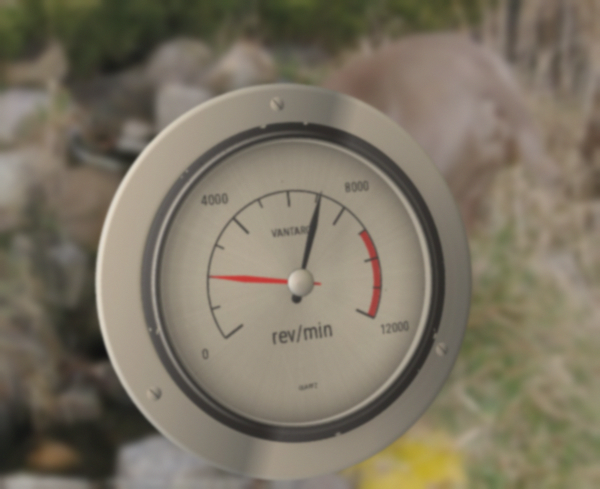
7000 rpm
